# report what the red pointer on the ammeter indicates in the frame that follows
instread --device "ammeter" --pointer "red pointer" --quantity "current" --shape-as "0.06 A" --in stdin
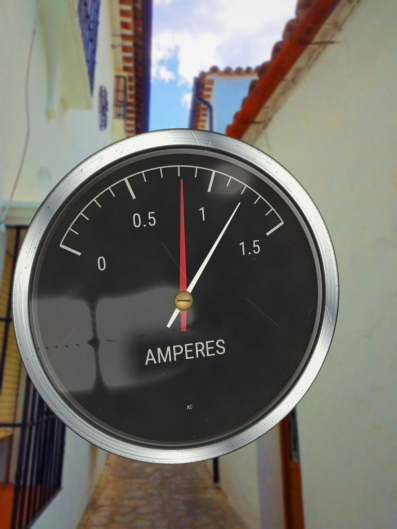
0.8 A
